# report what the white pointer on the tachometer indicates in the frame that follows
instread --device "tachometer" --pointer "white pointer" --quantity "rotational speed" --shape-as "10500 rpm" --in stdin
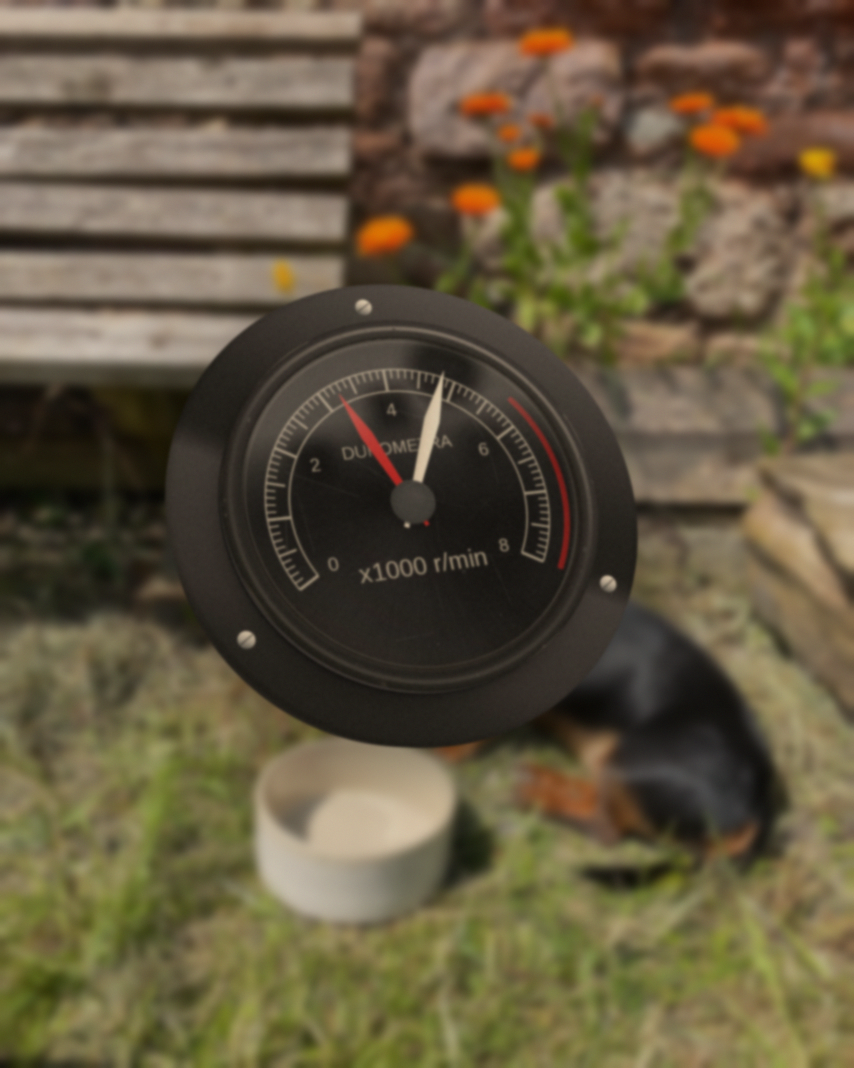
4800 rpm
